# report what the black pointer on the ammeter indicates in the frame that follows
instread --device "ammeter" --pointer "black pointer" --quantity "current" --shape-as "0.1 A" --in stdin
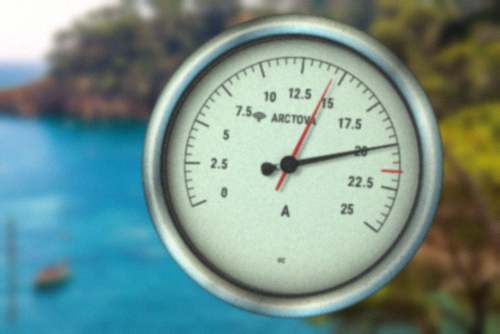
20 A
